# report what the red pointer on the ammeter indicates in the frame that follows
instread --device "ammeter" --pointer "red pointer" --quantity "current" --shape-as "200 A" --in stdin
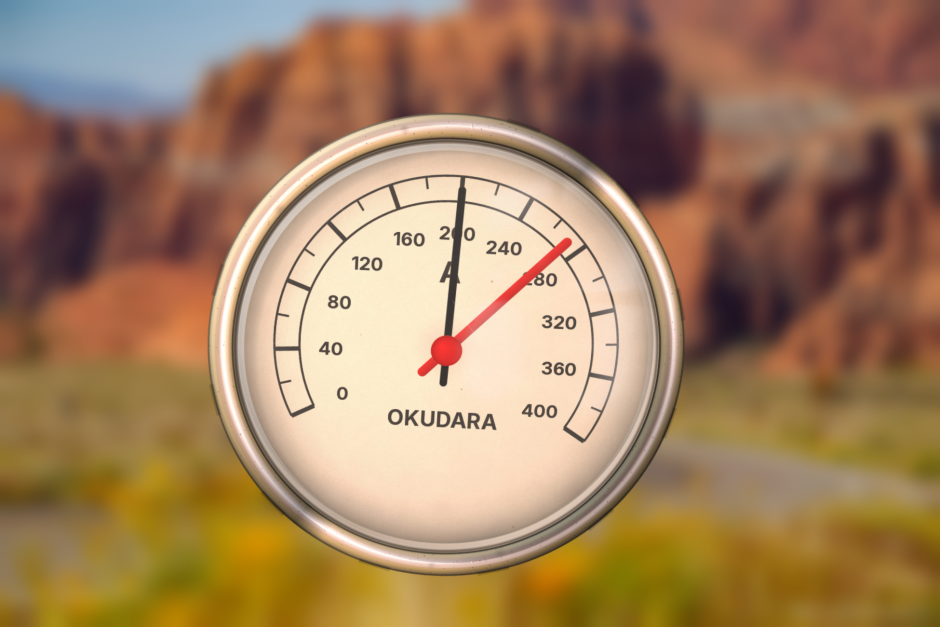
270 A
